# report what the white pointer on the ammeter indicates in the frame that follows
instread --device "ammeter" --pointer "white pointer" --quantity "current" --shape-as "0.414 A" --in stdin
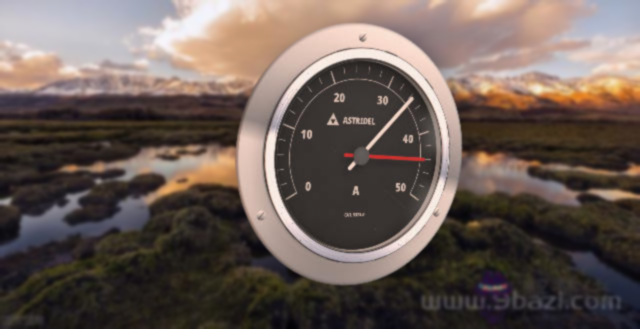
34 A
